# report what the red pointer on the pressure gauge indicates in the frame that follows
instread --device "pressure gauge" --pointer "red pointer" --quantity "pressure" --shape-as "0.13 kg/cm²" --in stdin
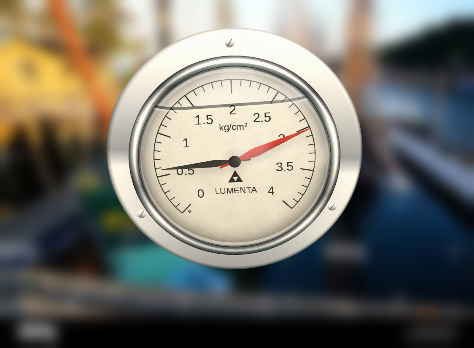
3 kg/cm²
